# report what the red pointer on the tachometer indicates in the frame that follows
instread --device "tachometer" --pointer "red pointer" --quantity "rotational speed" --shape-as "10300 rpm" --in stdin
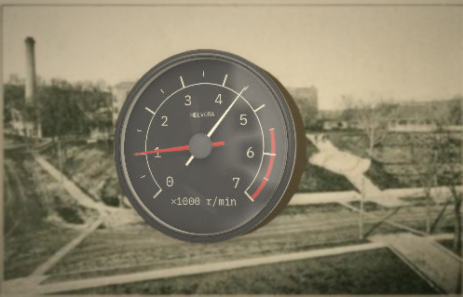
1000 rpm
